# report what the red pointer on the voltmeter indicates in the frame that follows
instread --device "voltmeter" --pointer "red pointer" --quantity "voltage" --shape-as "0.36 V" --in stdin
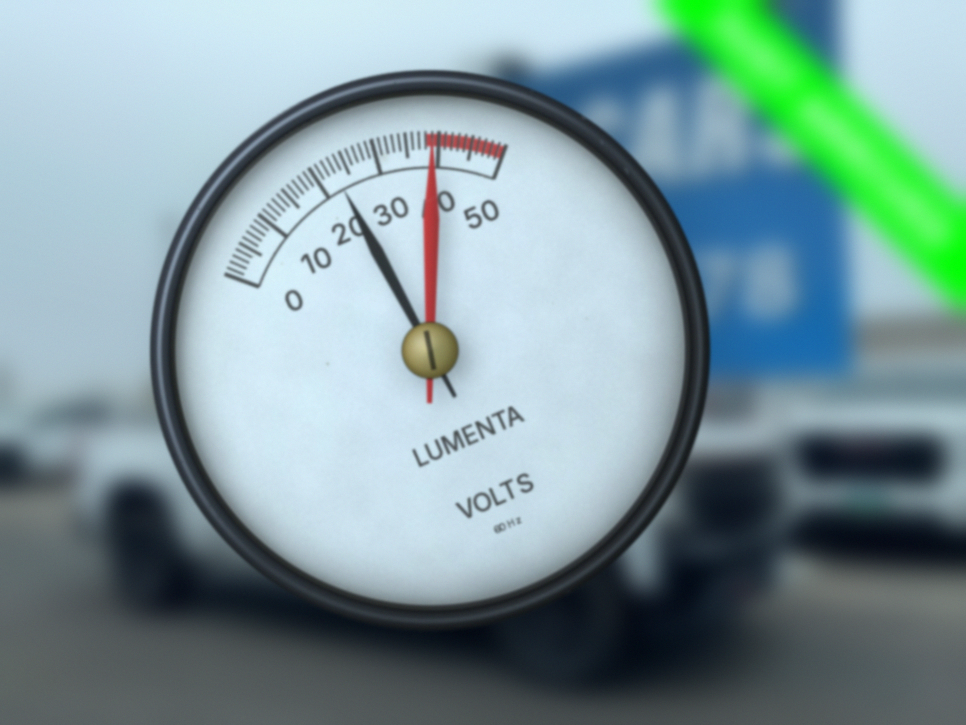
39 V
